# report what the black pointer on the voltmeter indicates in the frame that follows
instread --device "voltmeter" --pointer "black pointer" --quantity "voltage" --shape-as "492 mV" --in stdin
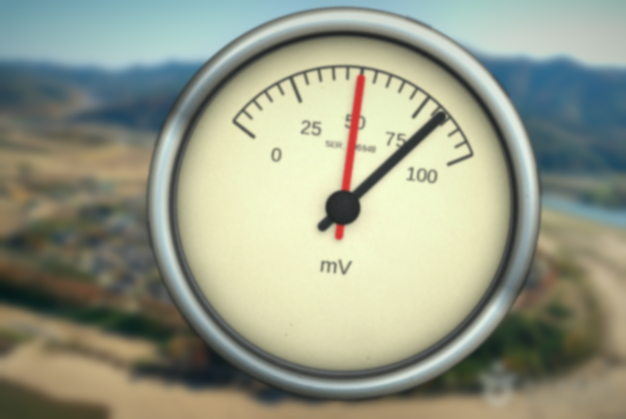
82.5 mV
